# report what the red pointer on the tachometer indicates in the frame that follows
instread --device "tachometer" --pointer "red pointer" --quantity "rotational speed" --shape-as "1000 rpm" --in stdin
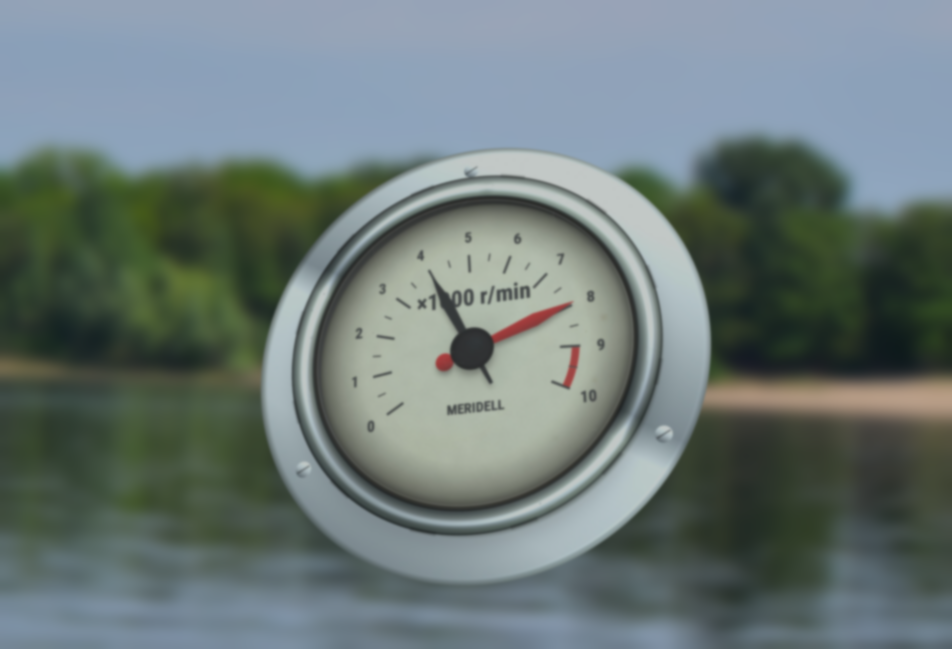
8000 rpm
